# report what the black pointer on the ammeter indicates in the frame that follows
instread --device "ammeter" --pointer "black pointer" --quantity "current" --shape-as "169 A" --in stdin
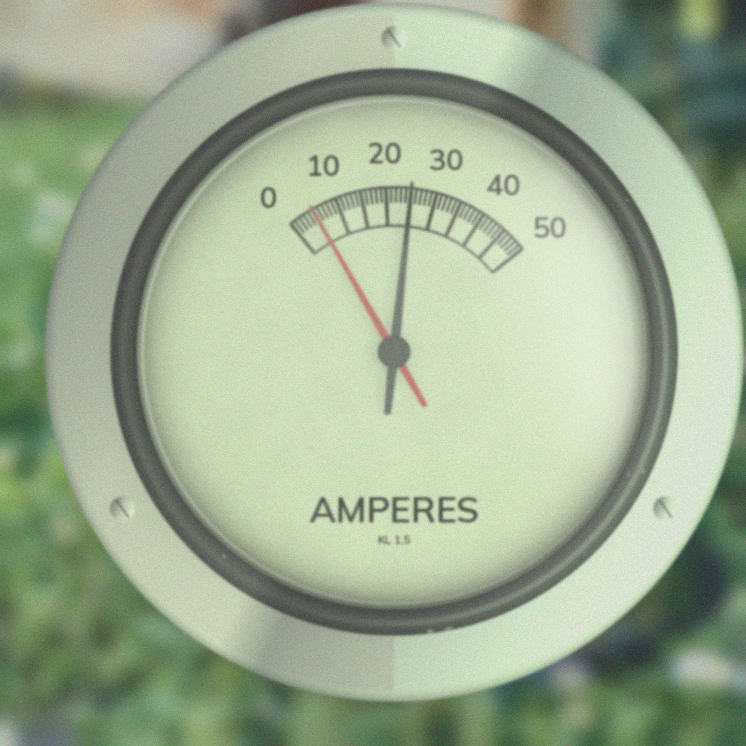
25 A
